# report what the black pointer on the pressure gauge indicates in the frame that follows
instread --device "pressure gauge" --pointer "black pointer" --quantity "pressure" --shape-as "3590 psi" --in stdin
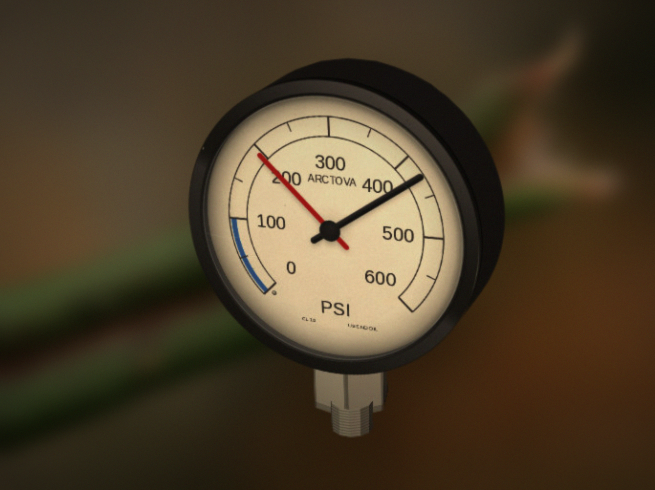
425 psi
